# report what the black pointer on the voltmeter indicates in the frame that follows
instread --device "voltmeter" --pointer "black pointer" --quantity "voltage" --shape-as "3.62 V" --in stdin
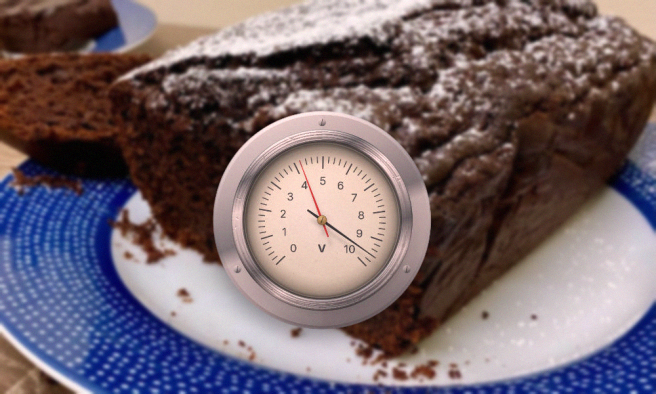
9.6 V
